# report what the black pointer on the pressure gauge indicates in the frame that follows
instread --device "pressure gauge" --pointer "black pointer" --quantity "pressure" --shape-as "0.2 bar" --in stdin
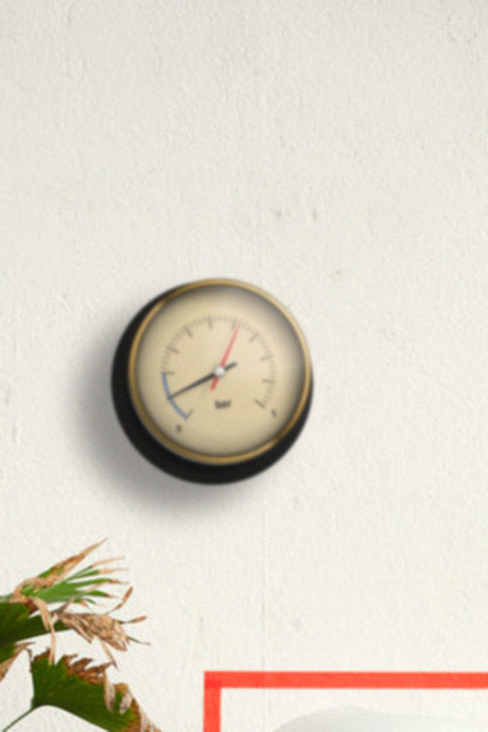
0.1 bar
